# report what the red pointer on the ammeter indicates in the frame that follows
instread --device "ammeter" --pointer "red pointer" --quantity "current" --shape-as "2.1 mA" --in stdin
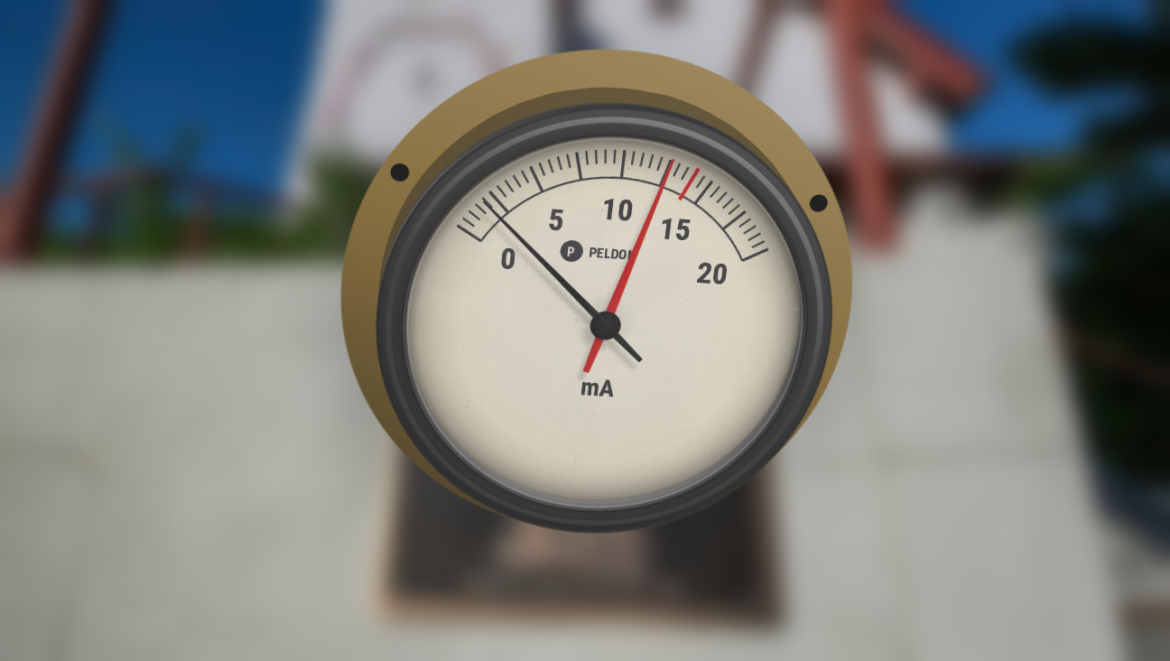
12.5 mA
